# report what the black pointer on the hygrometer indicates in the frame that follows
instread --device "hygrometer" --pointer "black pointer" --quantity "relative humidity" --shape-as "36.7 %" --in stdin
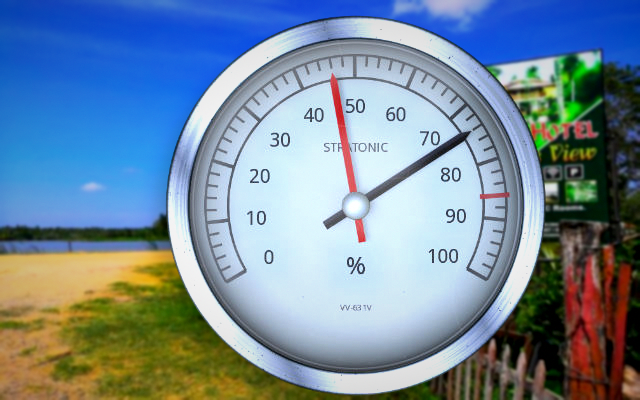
74 %
